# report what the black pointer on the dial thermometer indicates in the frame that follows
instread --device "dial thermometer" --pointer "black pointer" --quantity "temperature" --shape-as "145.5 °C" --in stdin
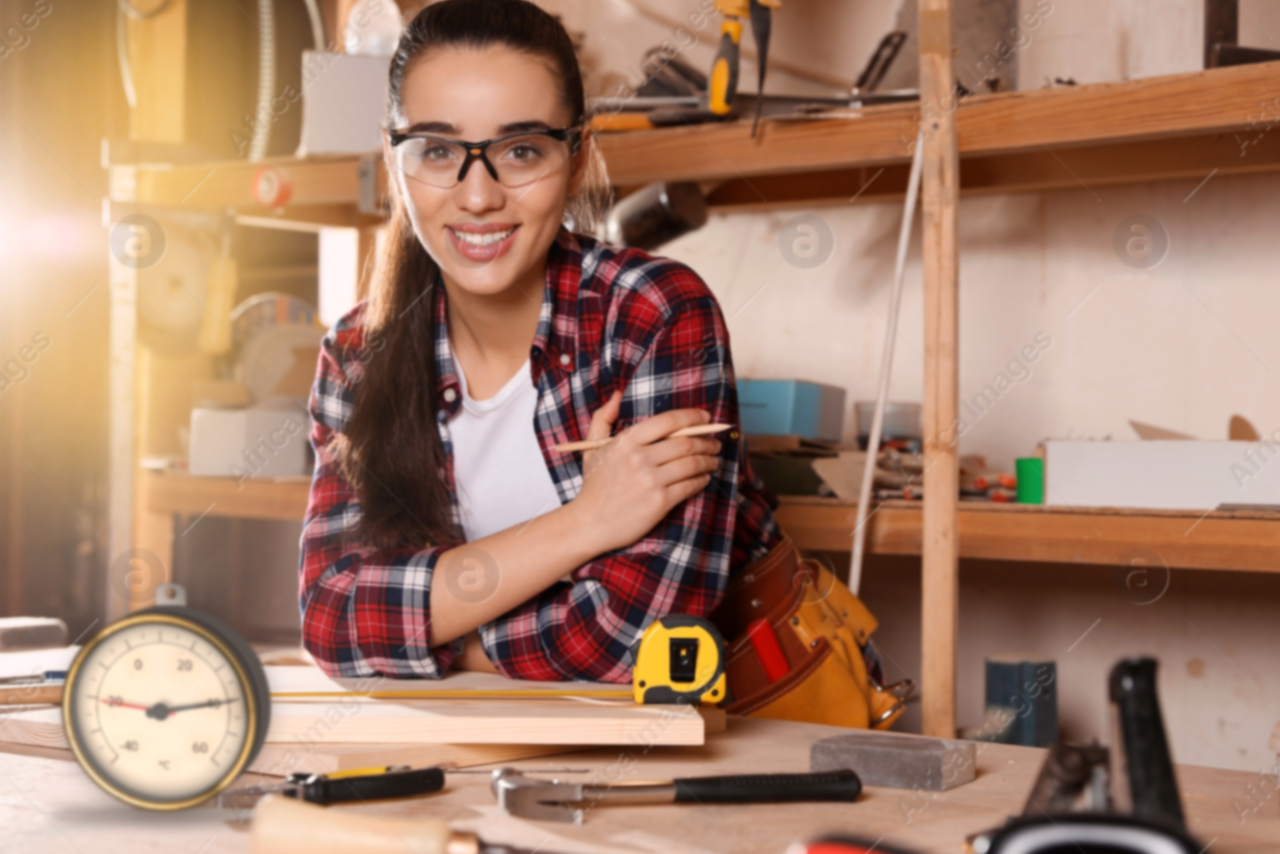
40 °C
